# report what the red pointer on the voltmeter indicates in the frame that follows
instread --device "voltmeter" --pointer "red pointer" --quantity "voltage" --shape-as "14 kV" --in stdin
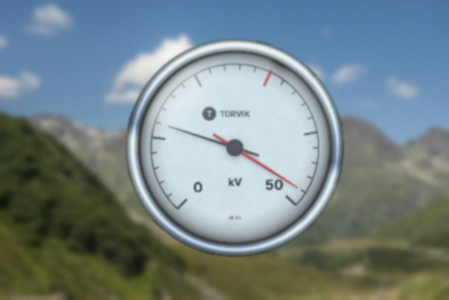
48 kV
